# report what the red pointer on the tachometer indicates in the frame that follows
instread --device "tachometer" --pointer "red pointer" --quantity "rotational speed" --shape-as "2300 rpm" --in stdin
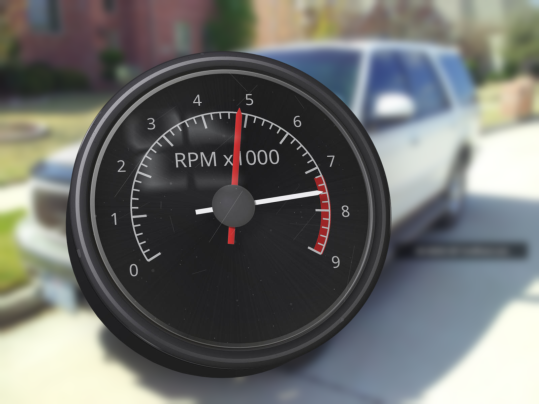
4800 rpm
